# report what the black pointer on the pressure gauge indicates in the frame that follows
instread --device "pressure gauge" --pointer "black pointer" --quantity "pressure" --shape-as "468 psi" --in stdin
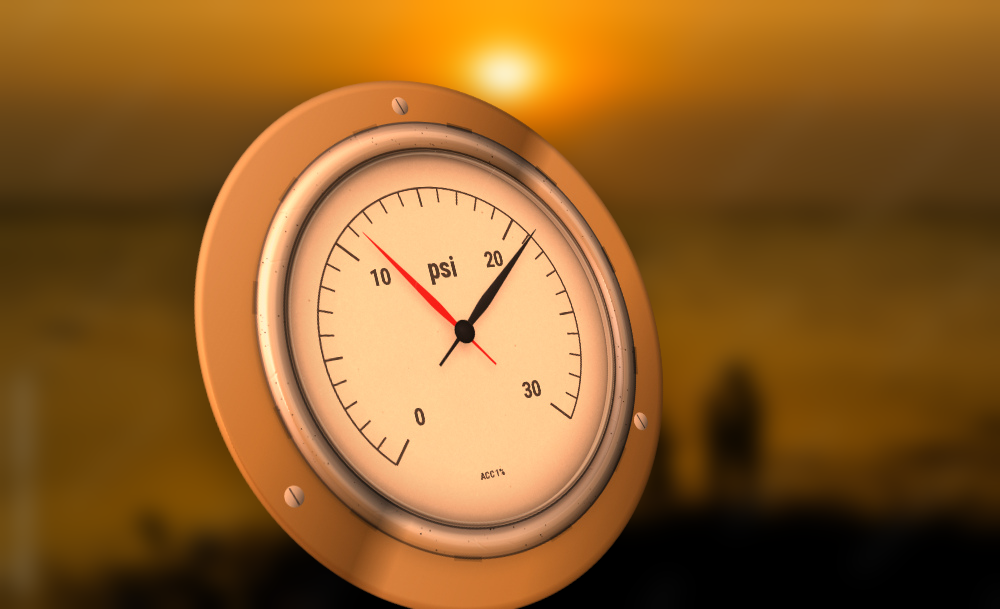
21 psi
